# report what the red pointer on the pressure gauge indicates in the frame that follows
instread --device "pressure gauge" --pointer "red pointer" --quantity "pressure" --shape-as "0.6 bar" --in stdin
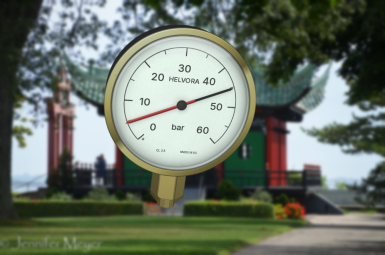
5 bar
